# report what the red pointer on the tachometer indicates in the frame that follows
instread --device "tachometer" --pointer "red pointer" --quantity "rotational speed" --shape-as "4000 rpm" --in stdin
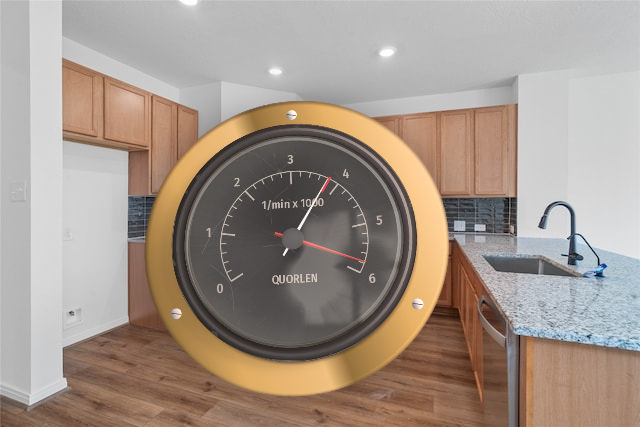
5800 rpm
